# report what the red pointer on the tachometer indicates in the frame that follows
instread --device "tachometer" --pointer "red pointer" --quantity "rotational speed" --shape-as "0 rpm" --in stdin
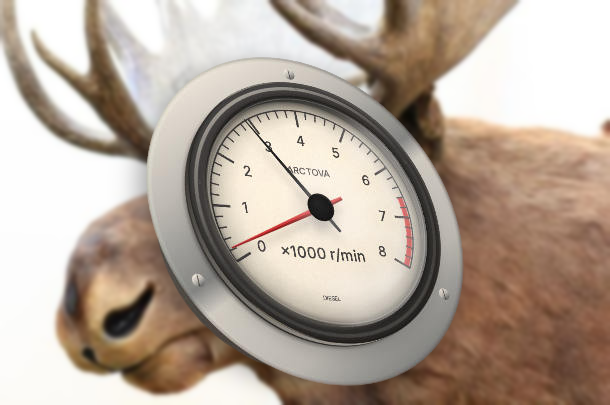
200 rpm
